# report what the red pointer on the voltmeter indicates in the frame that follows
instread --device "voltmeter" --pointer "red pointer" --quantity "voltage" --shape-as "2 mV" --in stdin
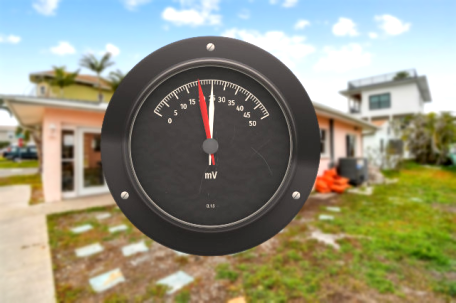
20 mV
